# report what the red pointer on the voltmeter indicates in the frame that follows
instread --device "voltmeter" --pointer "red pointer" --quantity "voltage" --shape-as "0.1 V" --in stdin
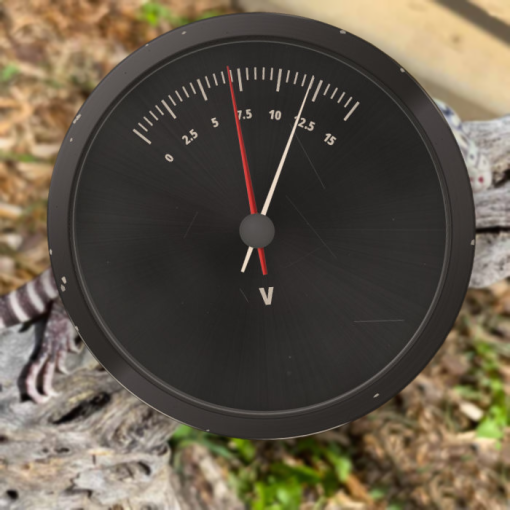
7 V
